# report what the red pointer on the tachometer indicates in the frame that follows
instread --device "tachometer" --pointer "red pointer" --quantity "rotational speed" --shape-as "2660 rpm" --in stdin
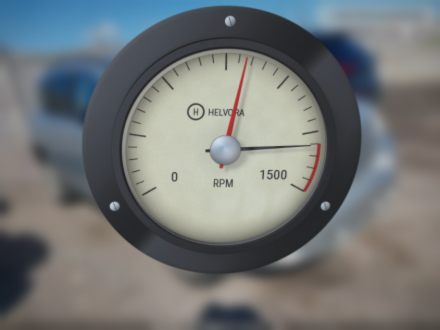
825 rpm
